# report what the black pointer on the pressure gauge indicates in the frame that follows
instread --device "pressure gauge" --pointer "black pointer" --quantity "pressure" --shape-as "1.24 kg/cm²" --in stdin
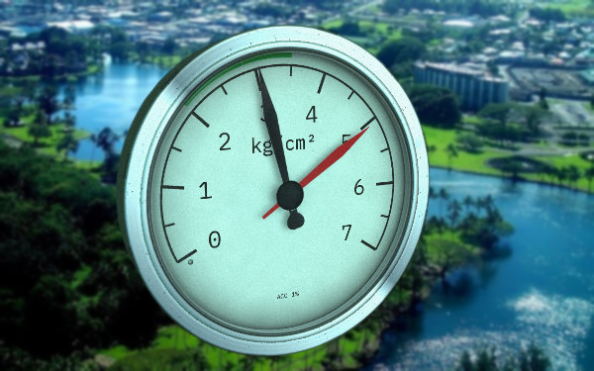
3 kg/cm²
